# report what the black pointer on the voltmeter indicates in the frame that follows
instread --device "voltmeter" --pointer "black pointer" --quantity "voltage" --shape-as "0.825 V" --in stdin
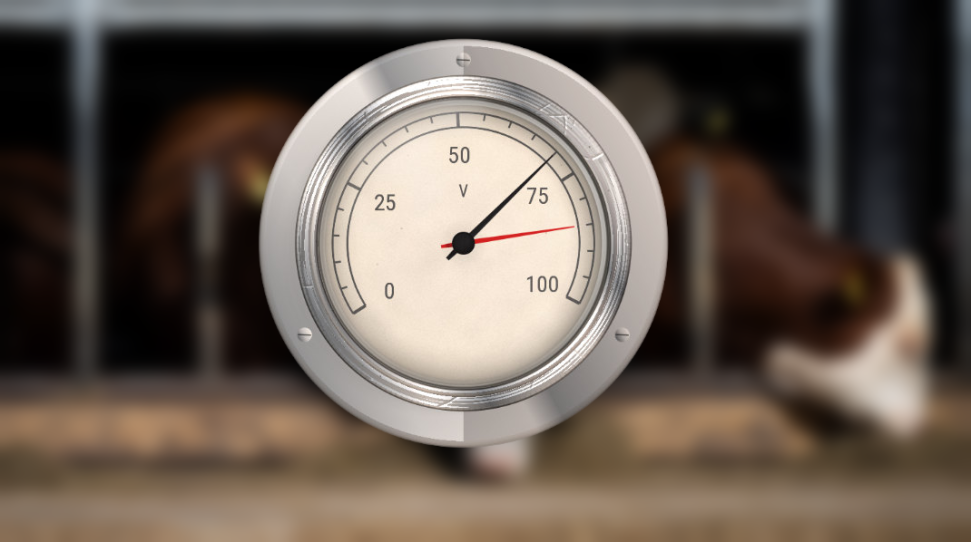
70 V
